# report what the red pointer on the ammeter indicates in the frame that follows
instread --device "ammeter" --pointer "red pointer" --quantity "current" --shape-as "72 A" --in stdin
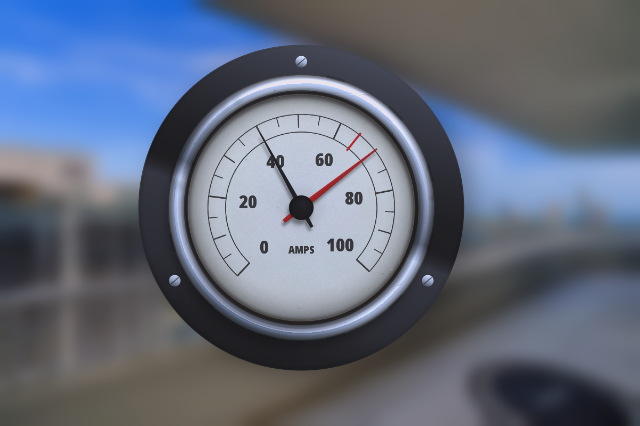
70 A
